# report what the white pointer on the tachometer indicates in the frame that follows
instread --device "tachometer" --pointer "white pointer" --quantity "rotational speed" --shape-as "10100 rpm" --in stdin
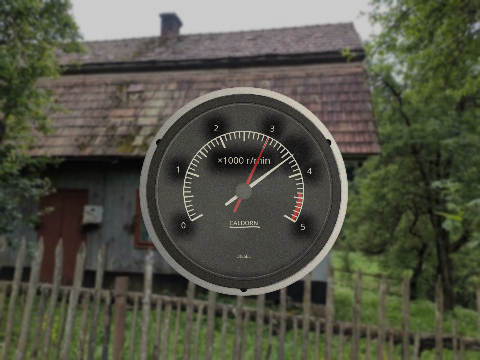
3600 rpm
